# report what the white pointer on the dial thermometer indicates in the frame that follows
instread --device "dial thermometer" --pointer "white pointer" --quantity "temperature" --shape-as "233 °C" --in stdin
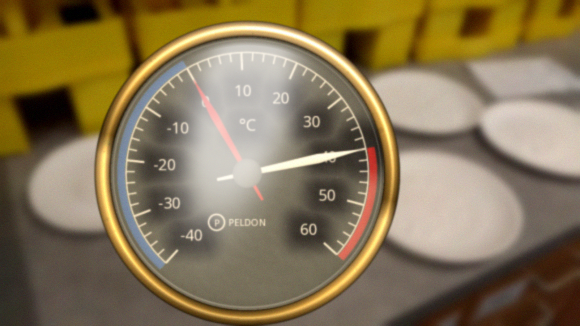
40 °C
